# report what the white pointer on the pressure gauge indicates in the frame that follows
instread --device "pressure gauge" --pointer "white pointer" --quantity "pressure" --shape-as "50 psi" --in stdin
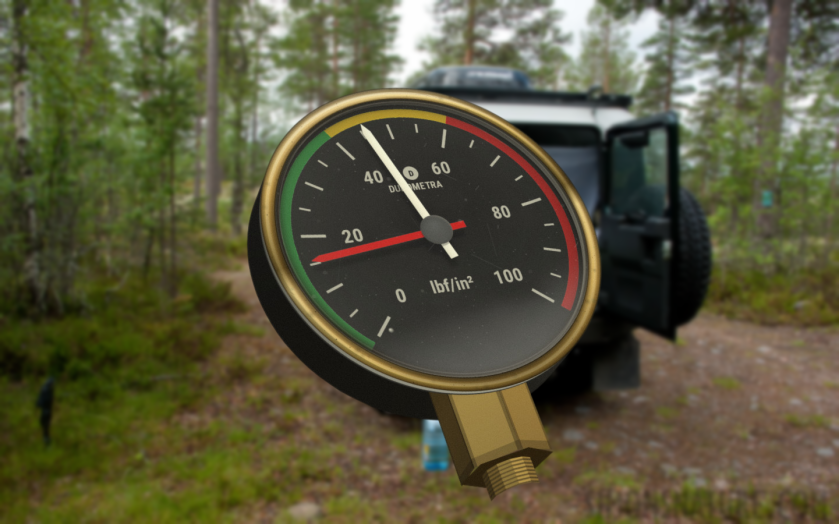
45 psi
